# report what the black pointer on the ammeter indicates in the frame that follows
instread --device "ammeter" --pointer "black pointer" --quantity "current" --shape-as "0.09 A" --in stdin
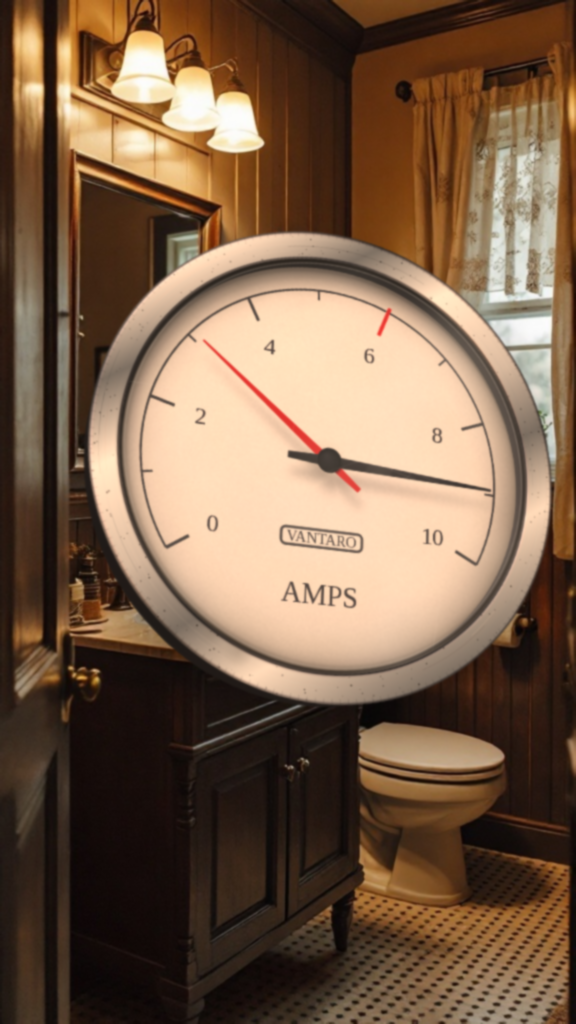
9 A
